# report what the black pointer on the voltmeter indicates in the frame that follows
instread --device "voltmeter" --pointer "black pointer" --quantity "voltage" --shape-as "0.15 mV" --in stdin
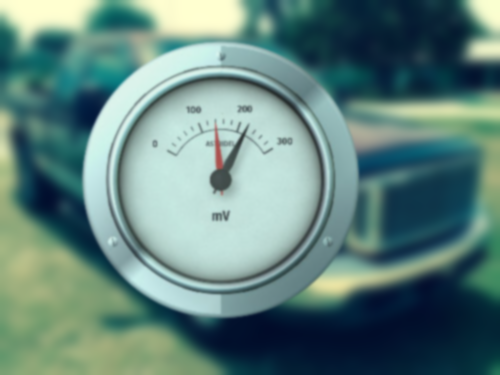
220 mV
